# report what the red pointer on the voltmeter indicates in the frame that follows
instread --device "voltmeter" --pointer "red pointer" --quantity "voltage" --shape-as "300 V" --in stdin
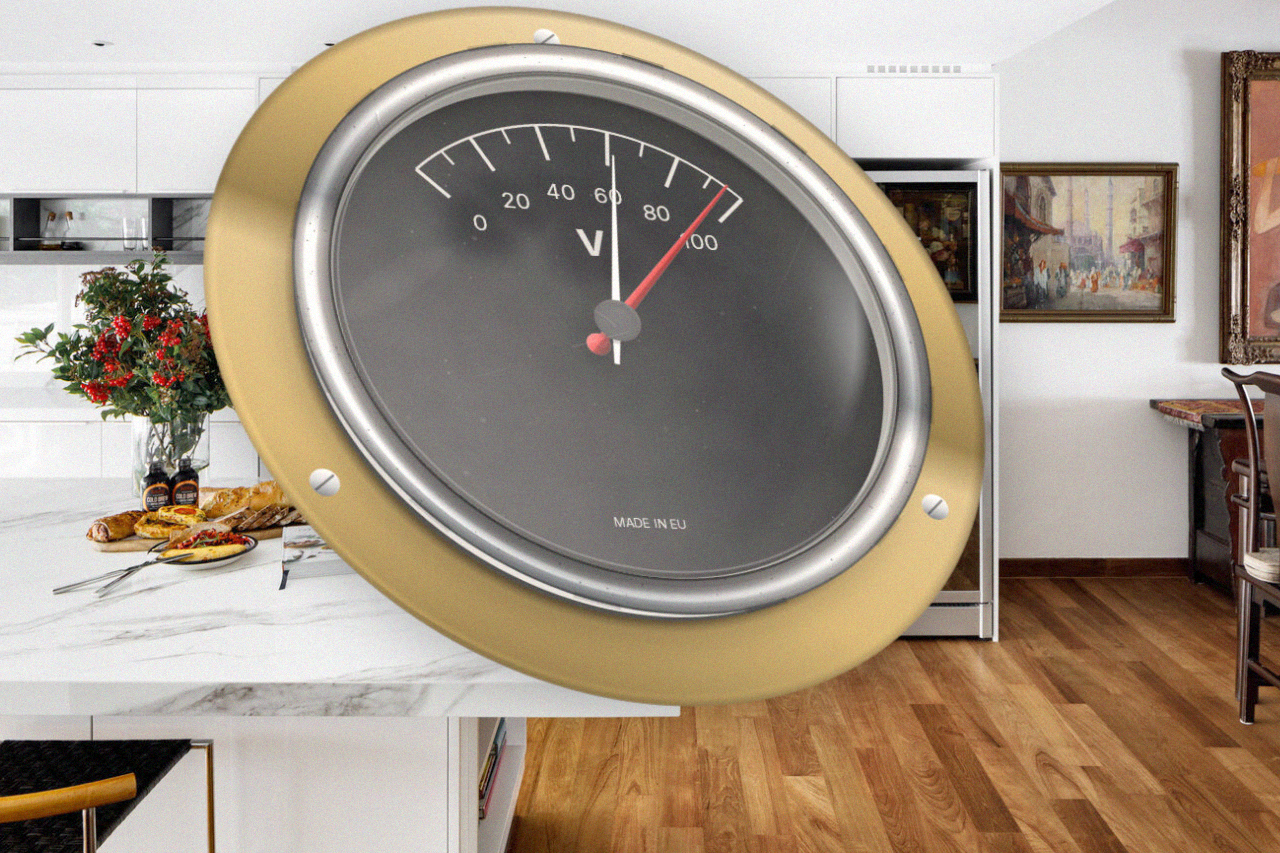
95 V
